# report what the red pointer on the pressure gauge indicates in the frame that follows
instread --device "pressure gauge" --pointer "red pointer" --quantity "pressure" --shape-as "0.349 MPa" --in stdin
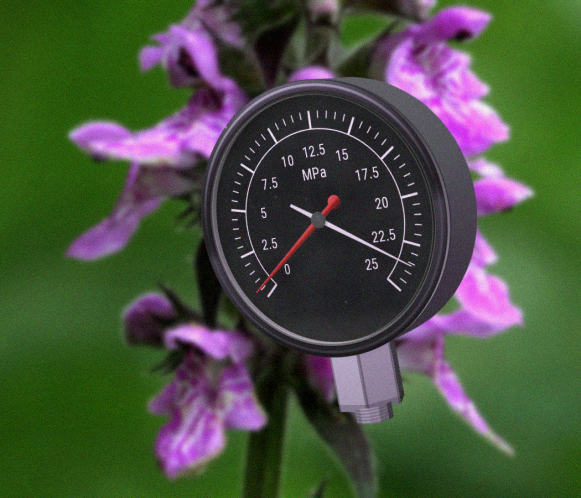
0.5 MPa
